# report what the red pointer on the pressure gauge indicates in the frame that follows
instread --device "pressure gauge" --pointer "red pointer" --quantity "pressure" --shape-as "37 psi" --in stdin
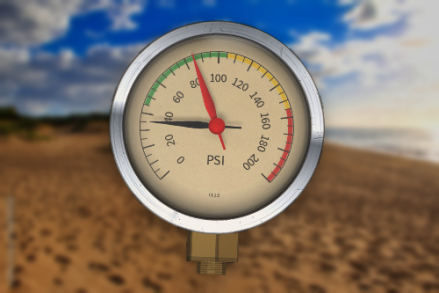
85 psi
